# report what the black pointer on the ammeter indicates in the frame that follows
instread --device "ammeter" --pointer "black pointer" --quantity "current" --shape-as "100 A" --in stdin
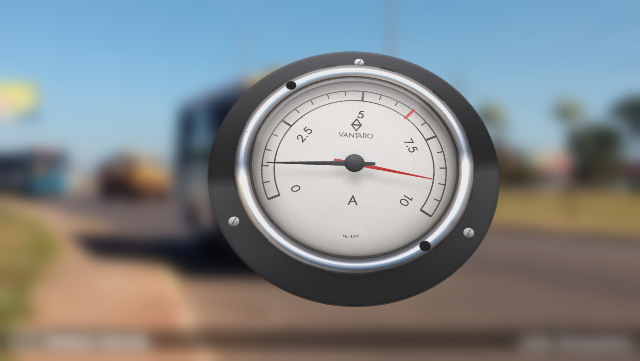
1 A
